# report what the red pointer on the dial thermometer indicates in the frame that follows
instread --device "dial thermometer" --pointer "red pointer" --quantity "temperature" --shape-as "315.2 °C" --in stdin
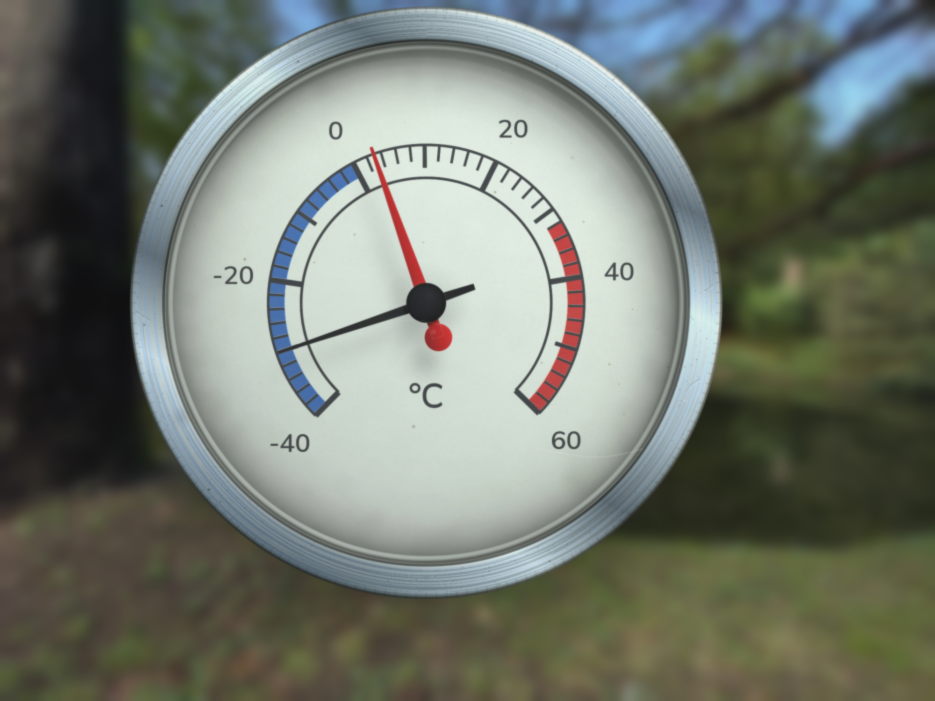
3 °C
